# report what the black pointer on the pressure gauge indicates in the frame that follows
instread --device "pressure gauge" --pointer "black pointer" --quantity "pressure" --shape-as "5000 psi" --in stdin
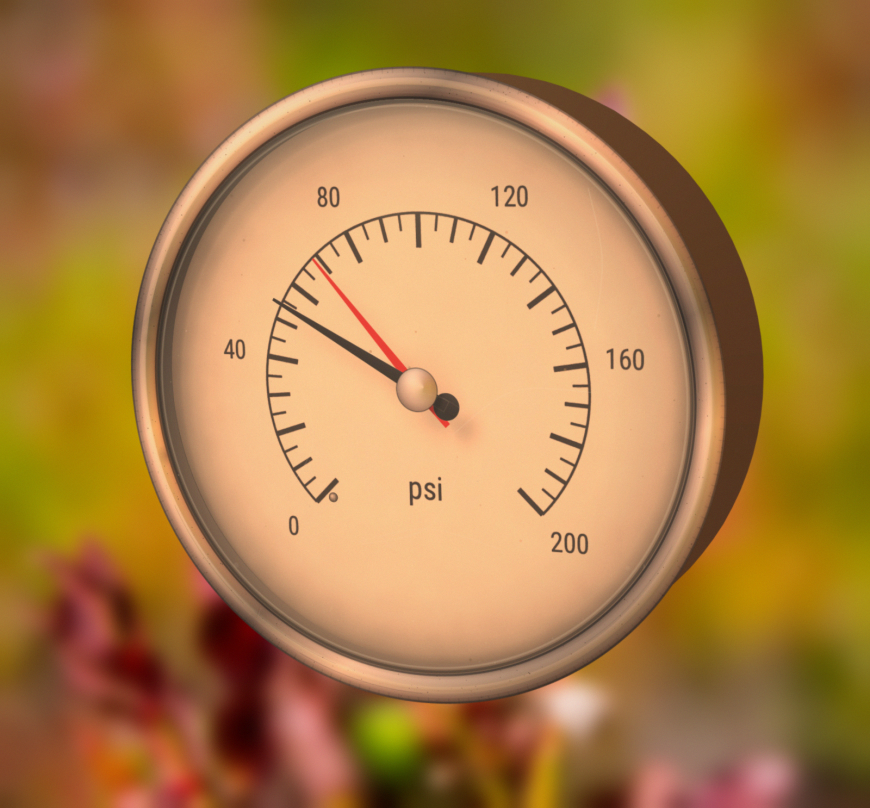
55 psi
